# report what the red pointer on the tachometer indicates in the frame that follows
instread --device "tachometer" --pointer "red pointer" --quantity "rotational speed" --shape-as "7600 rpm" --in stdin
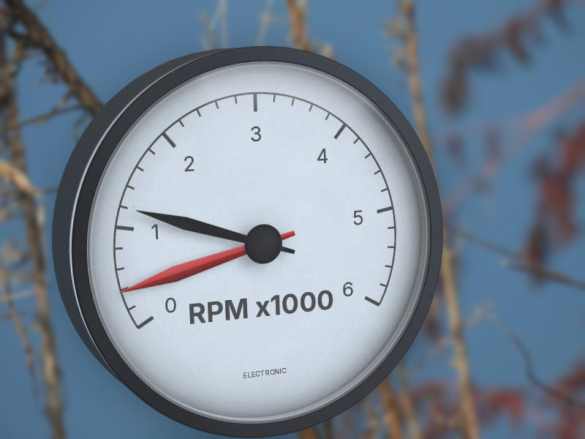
400 rpm
